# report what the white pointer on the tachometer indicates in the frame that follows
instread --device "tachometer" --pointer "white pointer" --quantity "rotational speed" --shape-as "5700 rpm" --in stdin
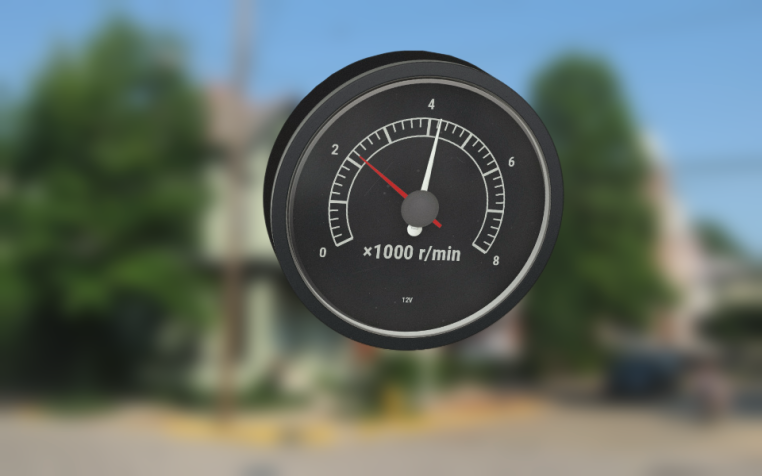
4200 rpm
